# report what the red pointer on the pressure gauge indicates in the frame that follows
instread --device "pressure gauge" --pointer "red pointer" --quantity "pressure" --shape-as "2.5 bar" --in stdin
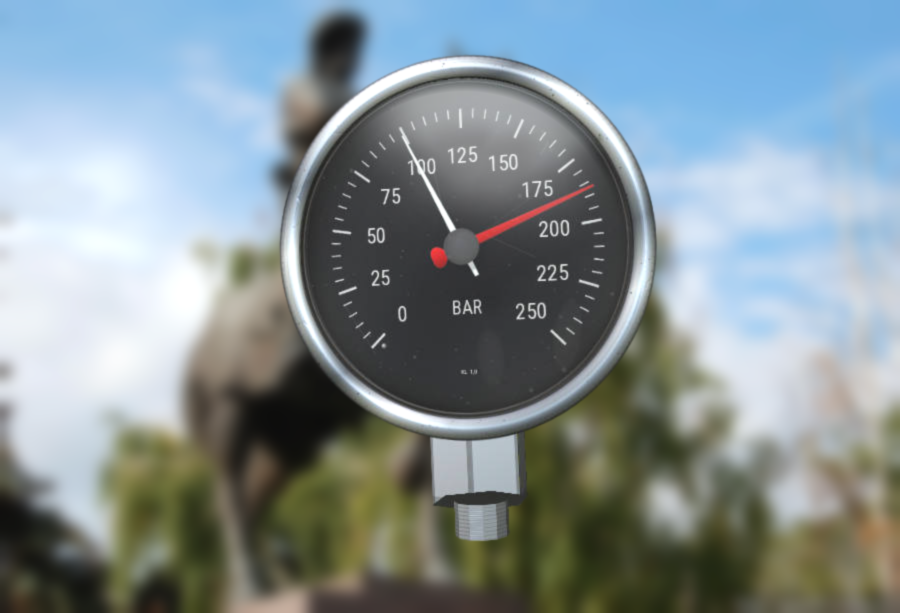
187.5 bar
